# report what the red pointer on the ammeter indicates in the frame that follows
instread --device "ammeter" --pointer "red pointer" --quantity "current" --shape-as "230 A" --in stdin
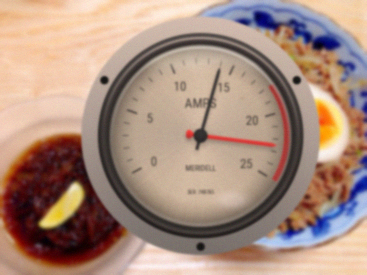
22.5 A
